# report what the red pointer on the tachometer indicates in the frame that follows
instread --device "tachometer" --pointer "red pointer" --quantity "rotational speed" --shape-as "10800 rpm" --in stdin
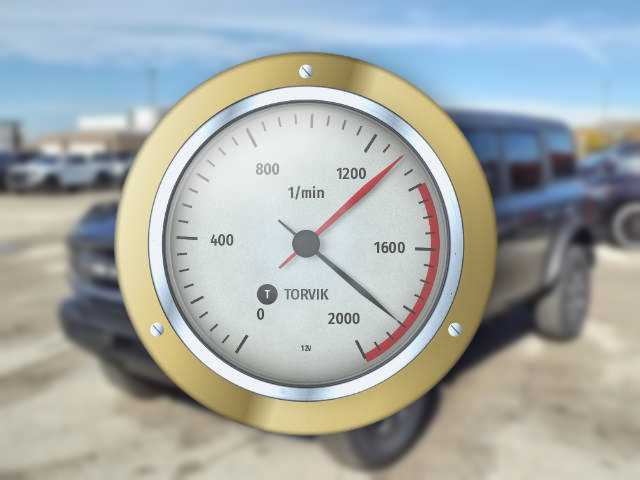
1300 rpm
